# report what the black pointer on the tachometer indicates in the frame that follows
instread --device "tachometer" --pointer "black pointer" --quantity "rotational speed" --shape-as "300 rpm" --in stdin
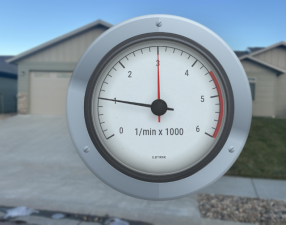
1000 rpm
